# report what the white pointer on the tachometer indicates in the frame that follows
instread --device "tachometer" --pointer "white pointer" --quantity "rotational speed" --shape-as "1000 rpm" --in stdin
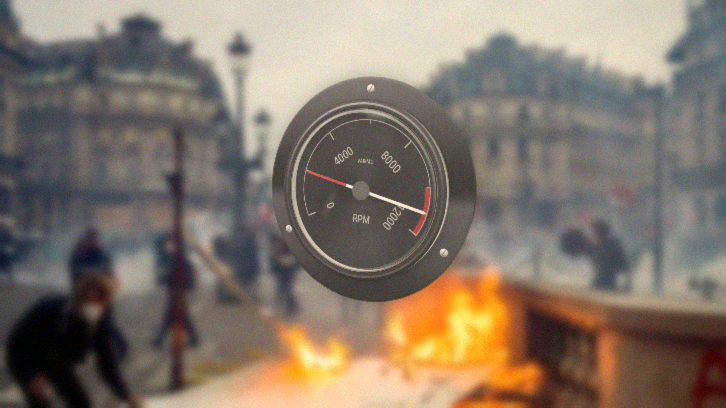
11000 rpm
